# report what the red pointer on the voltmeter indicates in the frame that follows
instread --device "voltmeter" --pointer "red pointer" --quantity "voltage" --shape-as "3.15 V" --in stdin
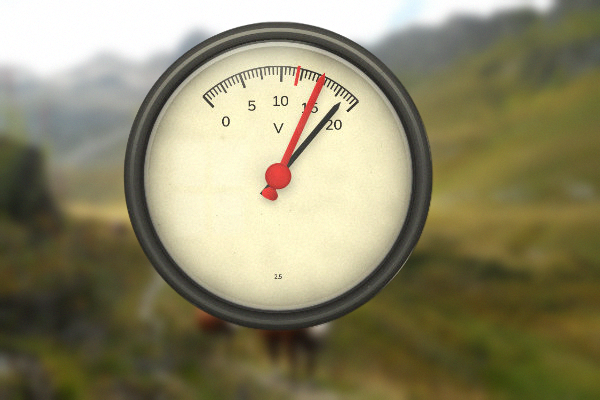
15 V
